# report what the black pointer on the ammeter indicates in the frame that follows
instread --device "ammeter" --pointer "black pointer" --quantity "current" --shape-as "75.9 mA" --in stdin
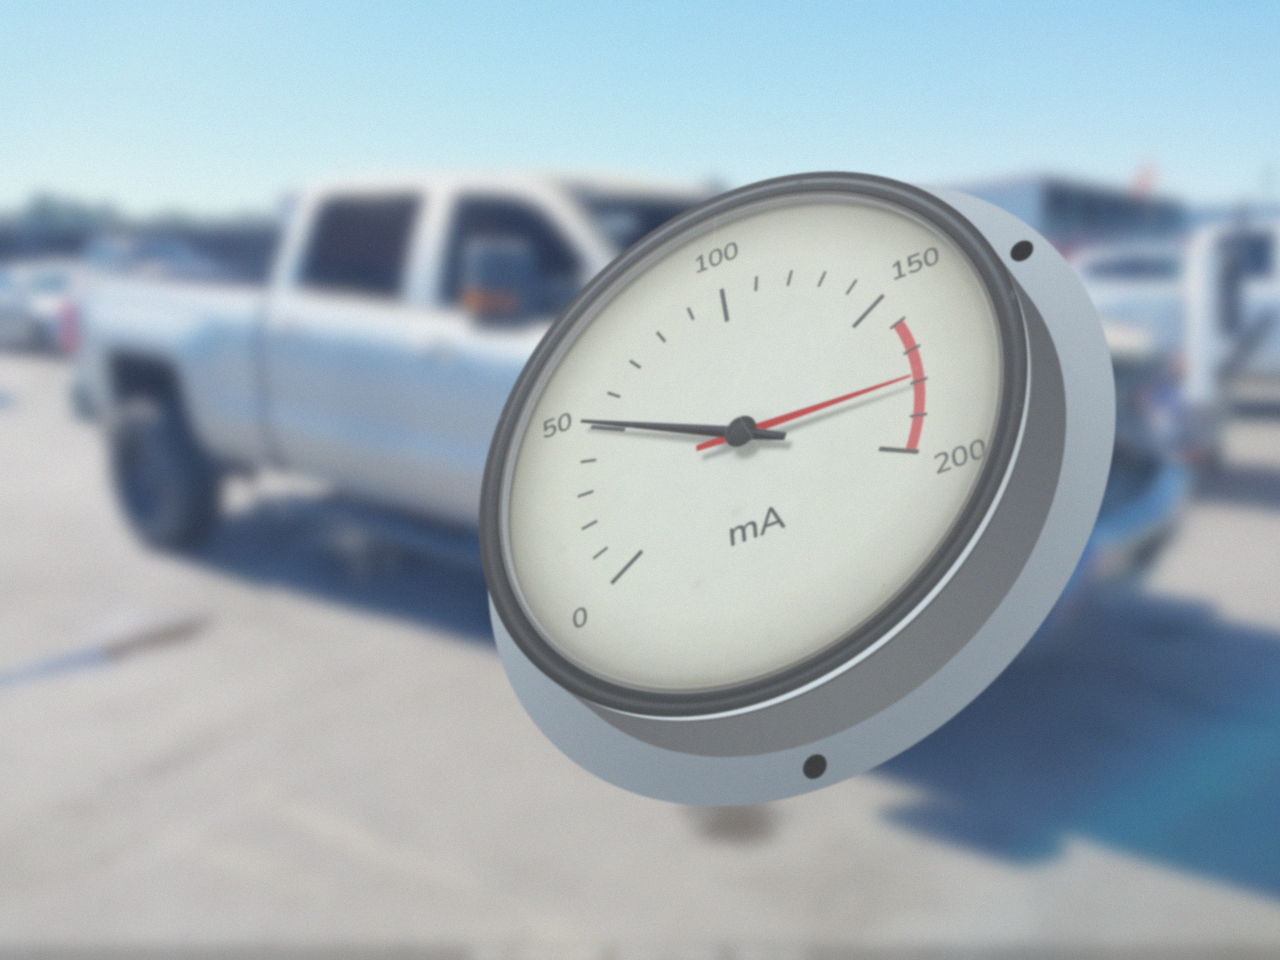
50 mA
